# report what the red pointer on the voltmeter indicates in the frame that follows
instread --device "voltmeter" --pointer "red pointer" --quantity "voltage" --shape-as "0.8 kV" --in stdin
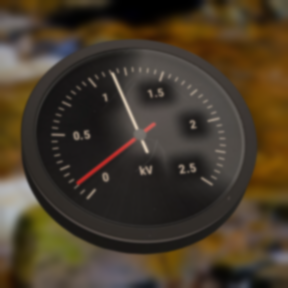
0.1 kV
